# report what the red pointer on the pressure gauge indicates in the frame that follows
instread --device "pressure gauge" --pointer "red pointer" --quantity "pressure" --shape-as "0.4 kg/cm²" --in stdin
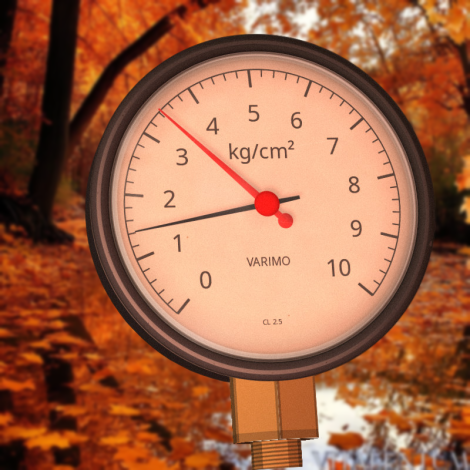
3.4 kg/cm²
